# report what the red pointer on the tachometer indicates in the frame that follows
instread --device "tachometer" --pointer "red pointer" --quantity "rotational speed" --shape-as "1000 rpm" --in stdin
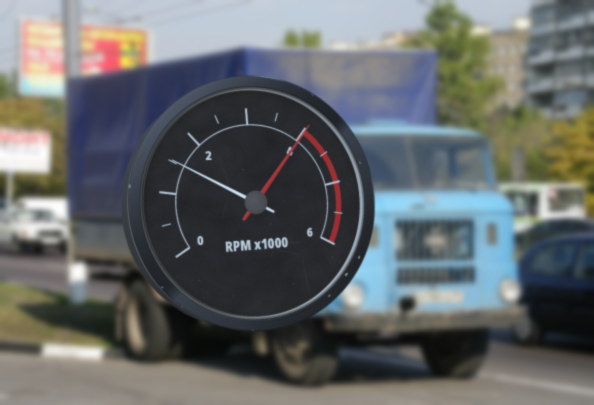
4000 rpm
